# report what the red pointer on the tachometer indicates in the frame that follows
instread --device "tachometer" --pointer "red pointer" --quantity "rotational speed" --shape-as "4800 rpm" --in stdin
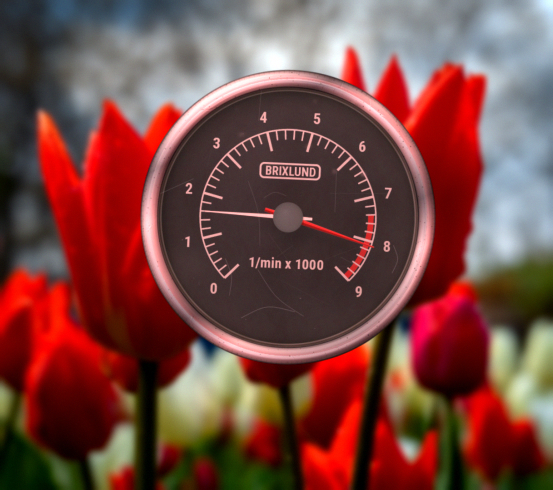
8100 rpm
